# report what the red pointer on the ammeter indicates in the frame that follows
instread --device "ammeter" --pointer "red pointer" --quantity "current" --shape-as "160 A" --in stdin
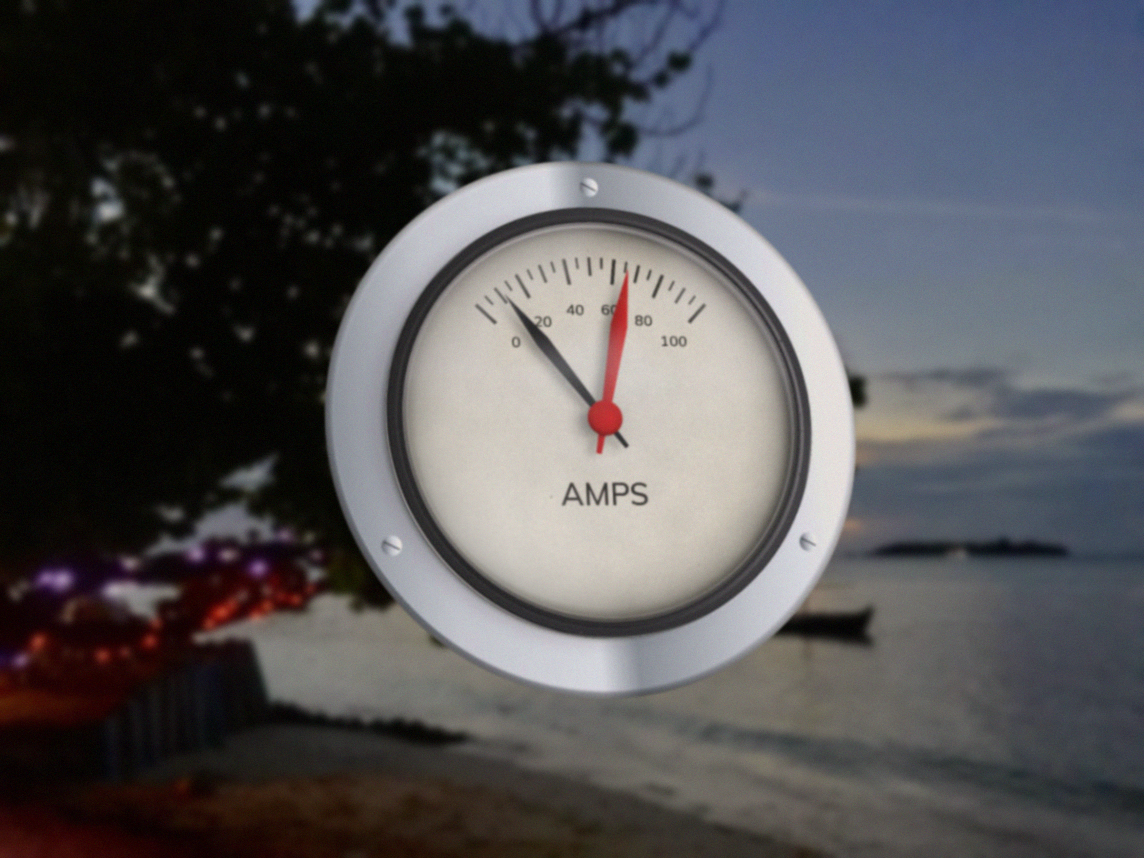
65 A
